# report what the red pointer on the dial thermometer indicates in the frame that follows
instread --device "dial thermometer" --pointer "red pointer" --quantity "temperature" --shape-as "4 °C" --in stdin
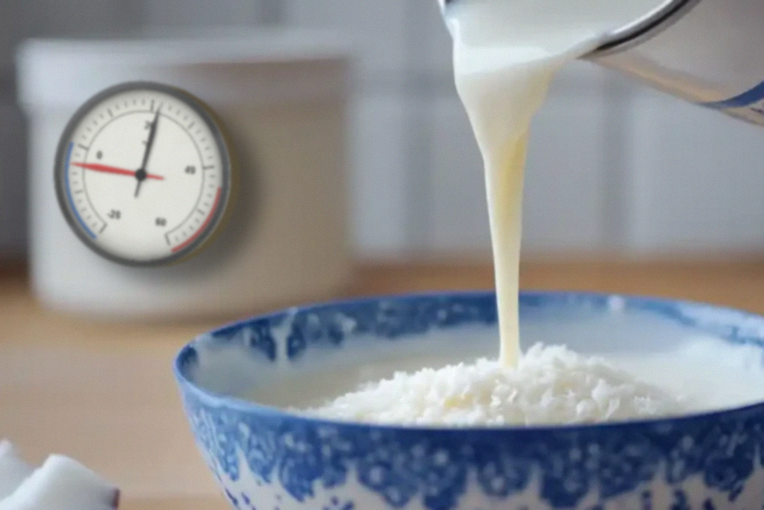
-4 °C
